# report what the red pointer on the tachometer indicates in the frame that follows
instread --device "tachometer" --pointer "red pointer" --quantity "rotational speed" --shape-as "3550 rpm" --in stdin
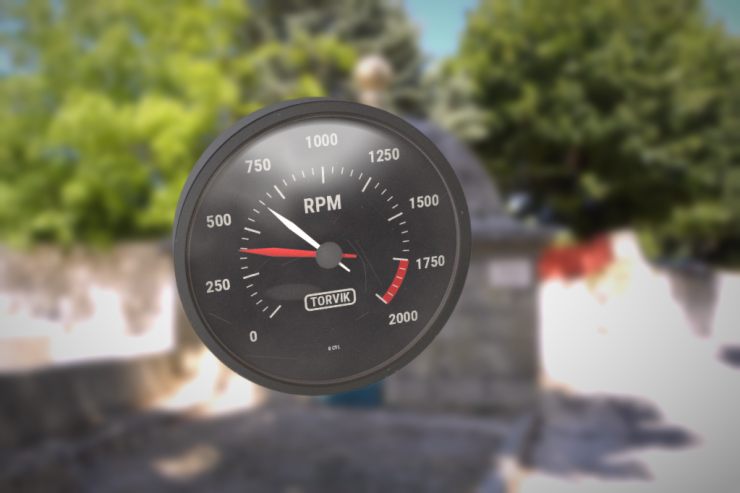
400 rpm
